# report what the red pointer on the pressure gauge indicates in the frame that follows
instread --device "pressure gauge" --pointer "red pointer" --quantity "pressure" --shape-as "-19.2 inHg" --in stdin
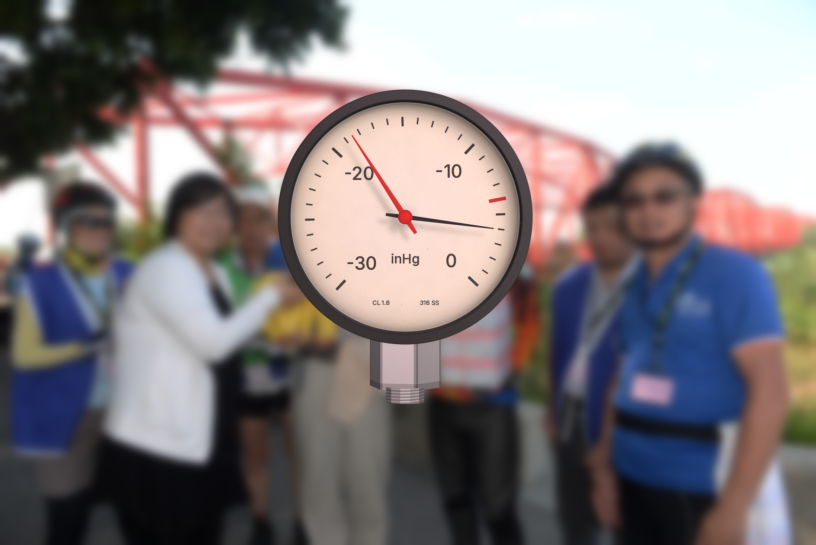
-18.5 inHg
